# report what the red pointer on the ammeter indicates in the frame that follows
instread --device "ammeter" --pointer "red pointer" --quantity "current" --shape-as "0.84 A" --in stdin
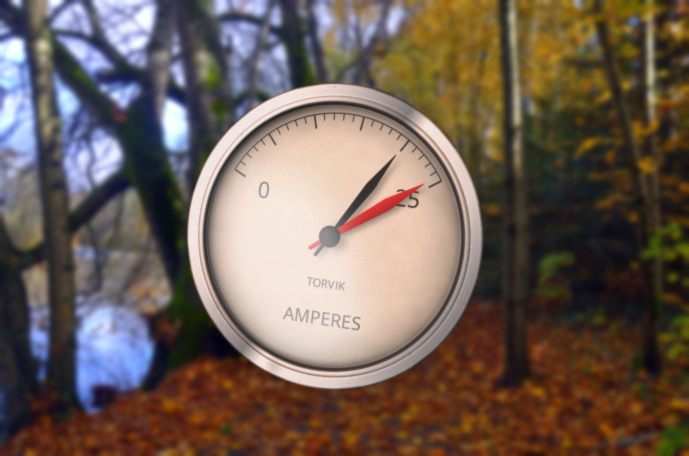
24.5 A
